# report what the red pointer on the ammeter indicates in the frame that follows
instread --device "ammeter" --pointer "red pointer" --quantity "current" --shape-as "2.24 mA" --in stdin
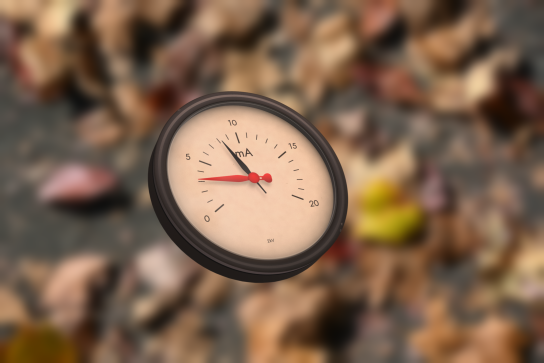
3 mA
